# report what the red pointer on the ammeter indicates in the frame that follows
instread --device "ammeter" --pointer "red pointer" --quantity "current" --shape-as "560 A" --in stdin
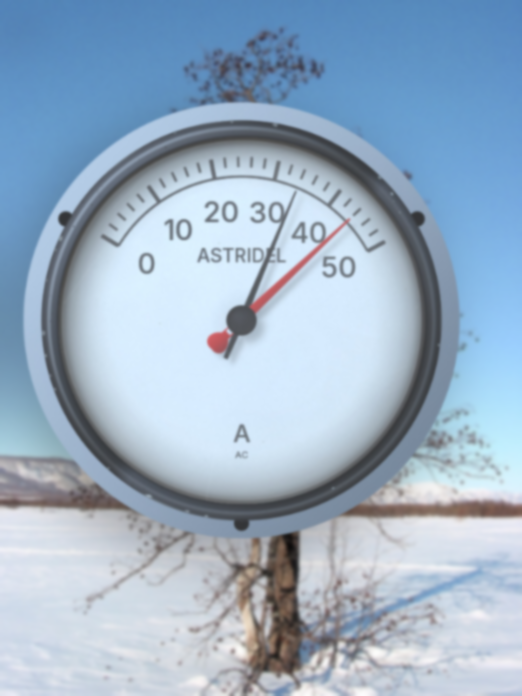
44 A
